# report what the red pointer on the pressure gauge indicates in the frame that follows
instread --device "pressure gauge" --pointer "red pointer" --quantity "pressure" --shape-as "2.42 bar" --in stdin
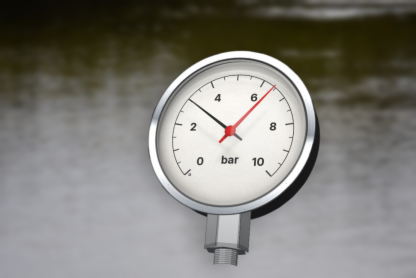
6.5 bar
